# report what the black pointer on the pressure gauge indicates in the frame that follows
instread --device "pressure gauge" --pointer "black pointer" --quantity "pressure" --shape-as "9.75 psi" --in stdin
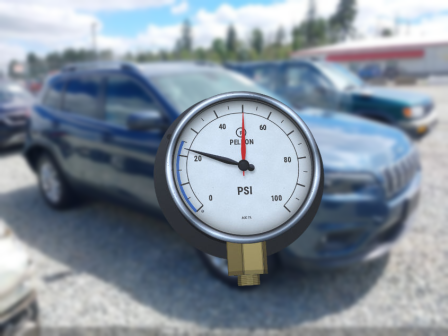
22.5 psi
